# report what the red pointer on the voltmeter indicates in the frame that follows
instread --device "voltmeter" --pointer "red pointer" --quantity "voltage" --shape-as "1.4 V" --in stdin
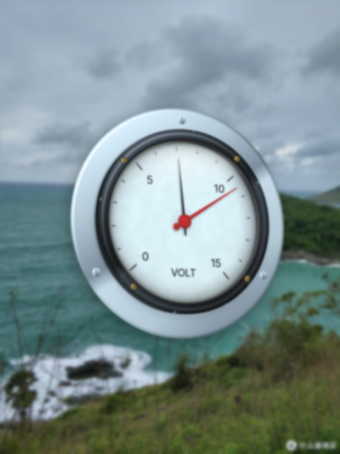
10.5 V
